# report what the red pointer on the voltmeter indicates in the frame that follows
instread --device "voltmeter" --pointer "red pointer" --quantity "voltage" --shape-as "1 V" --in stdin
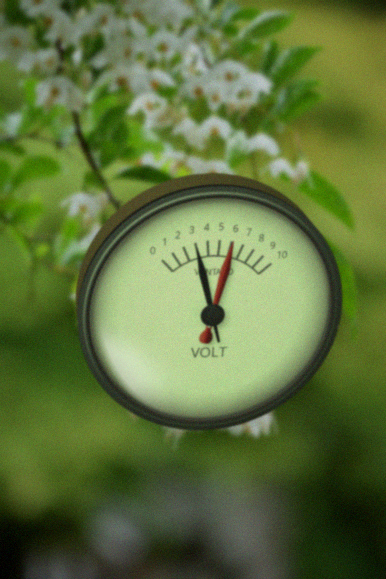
6 V
